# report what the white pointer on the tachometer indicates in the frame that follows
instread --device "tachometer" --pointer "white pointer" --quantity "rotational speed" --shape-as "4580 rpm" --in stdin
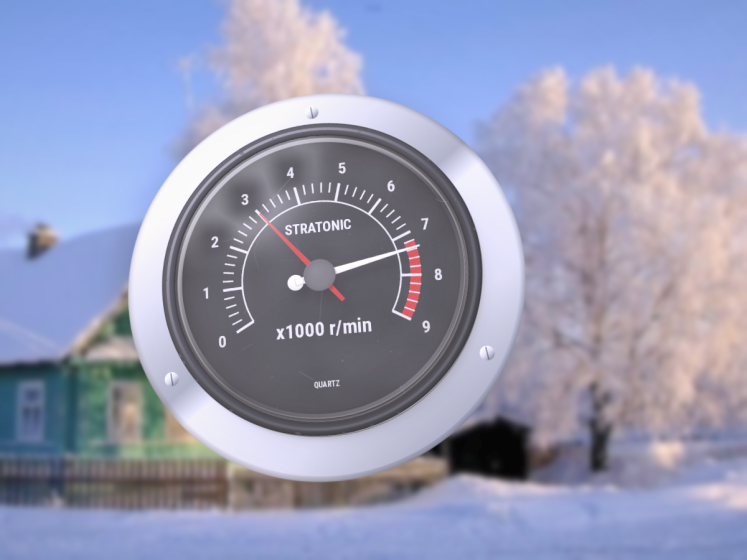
7400 rpm
